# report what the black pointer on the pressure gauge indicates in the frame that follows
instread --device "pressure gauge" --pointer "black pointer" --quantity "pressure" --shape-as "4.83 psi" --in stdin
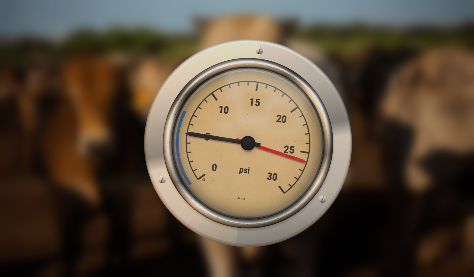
5 psi
